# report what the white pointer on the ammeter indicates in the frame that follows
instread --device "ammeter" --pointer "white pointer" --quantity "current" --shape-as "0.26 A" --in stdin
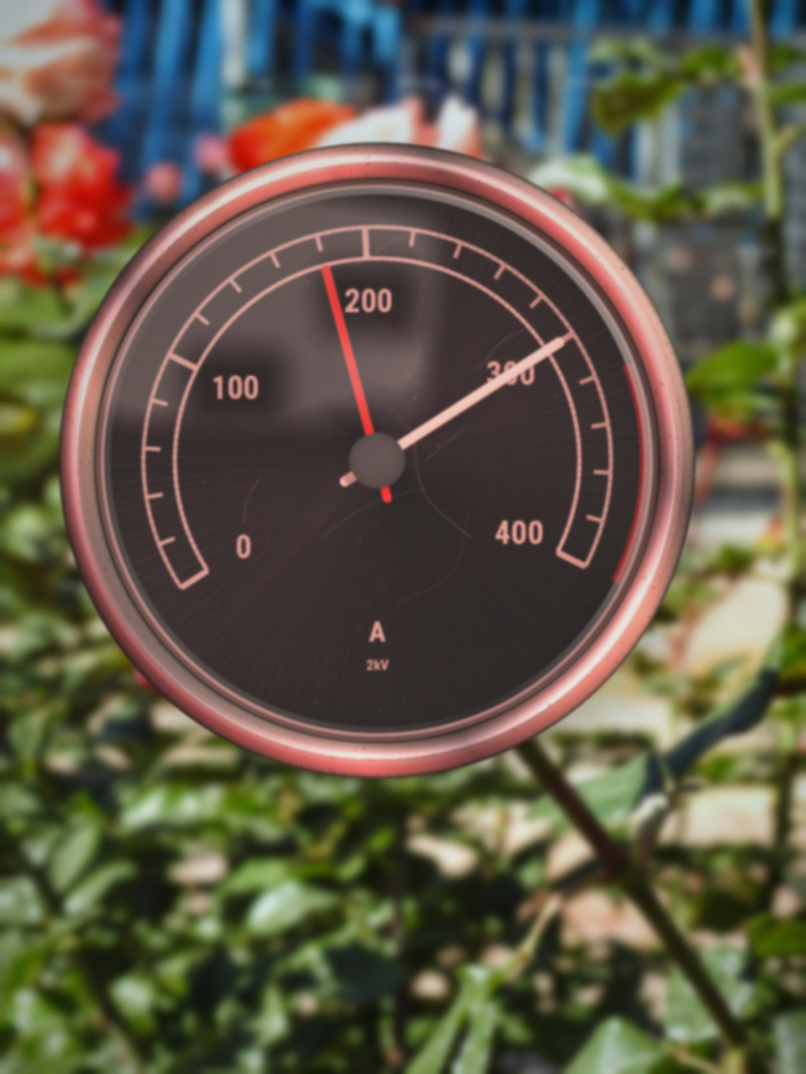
300 A
